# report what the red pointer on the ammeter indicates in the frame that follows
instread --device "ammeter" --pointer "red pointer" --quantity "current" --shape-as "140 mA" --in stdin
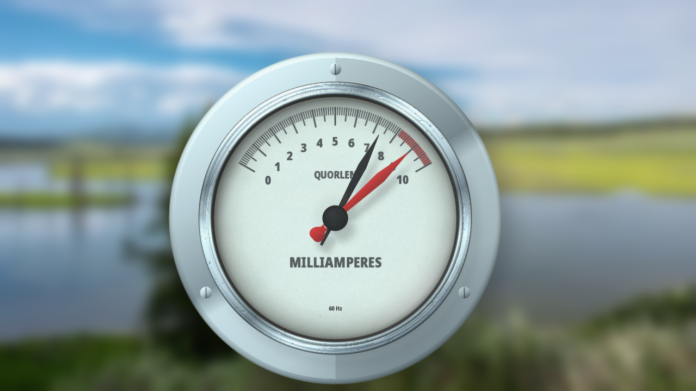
9 mA
